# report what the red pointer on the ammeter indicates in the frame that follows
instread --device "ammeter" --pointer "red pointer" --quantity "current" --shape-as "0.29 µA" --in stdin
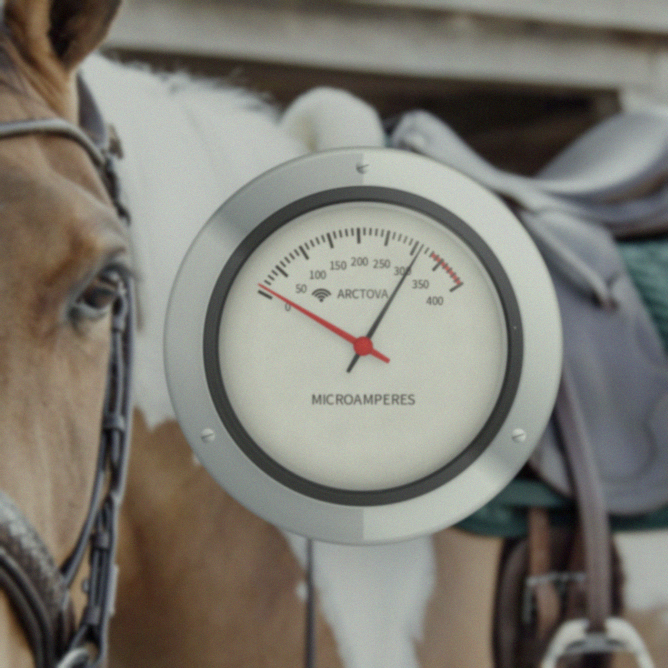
10 µA
